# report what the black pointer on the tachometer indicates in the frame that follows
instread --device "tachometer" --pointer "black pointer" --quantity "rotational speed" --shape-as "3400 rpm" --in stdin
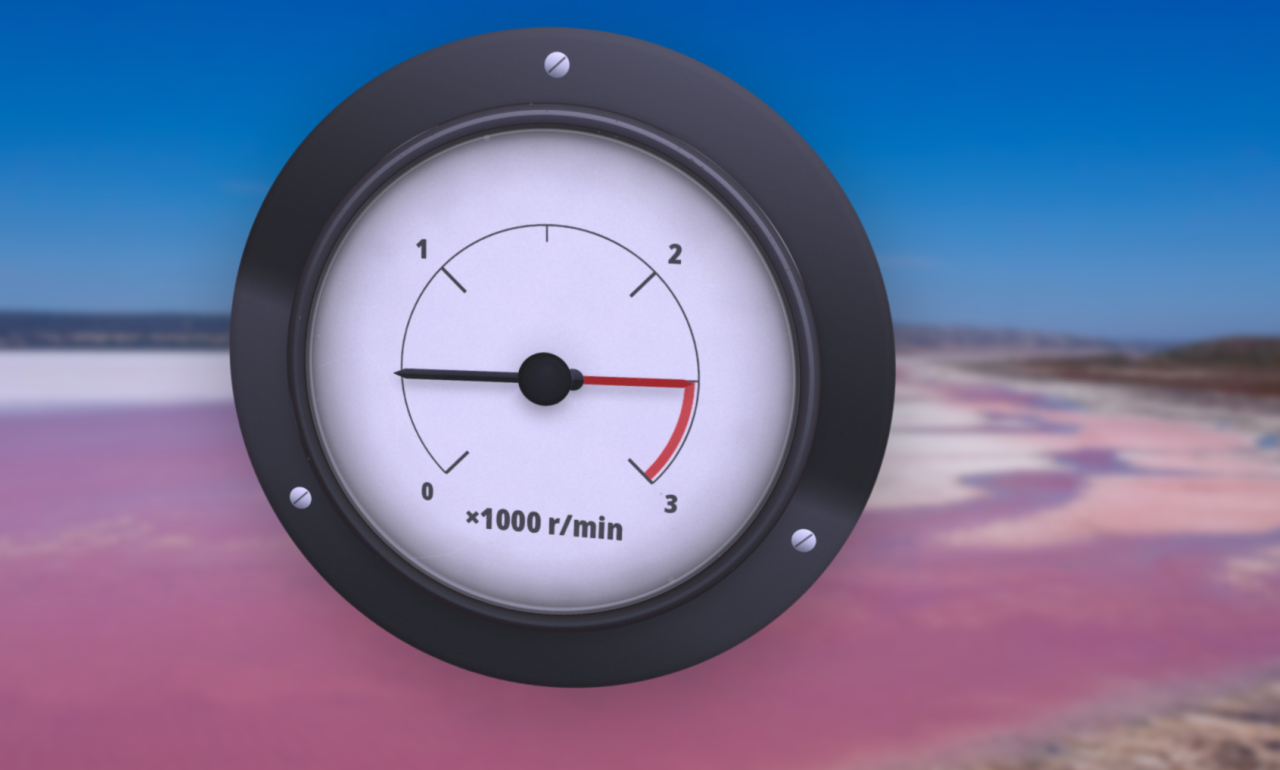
500 rpm
